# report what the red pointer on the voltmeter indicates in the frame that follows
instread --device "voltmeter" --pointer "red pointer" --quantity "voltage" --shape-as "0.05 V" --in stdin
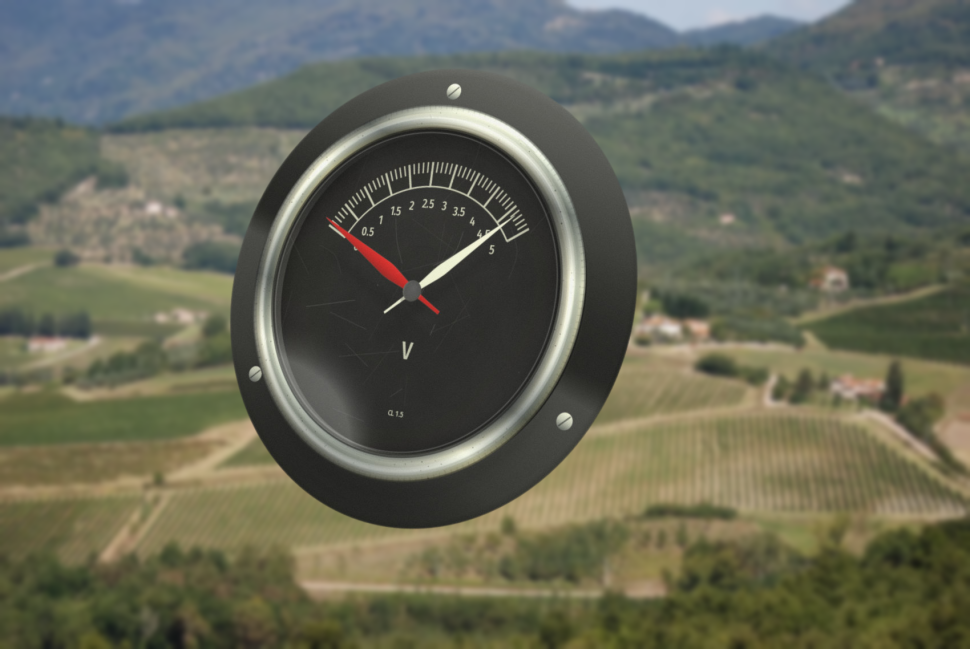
0.1 V
